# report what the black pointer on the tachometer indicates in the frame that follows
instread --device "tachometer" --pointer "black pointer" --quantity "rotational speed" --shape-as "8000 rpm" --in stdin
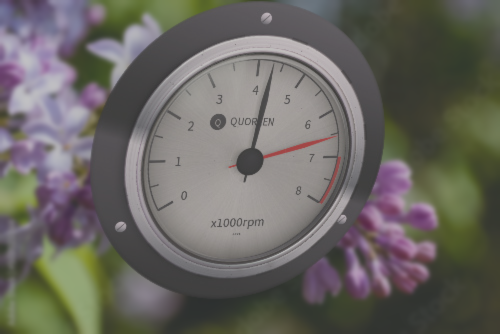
4250 rpm
